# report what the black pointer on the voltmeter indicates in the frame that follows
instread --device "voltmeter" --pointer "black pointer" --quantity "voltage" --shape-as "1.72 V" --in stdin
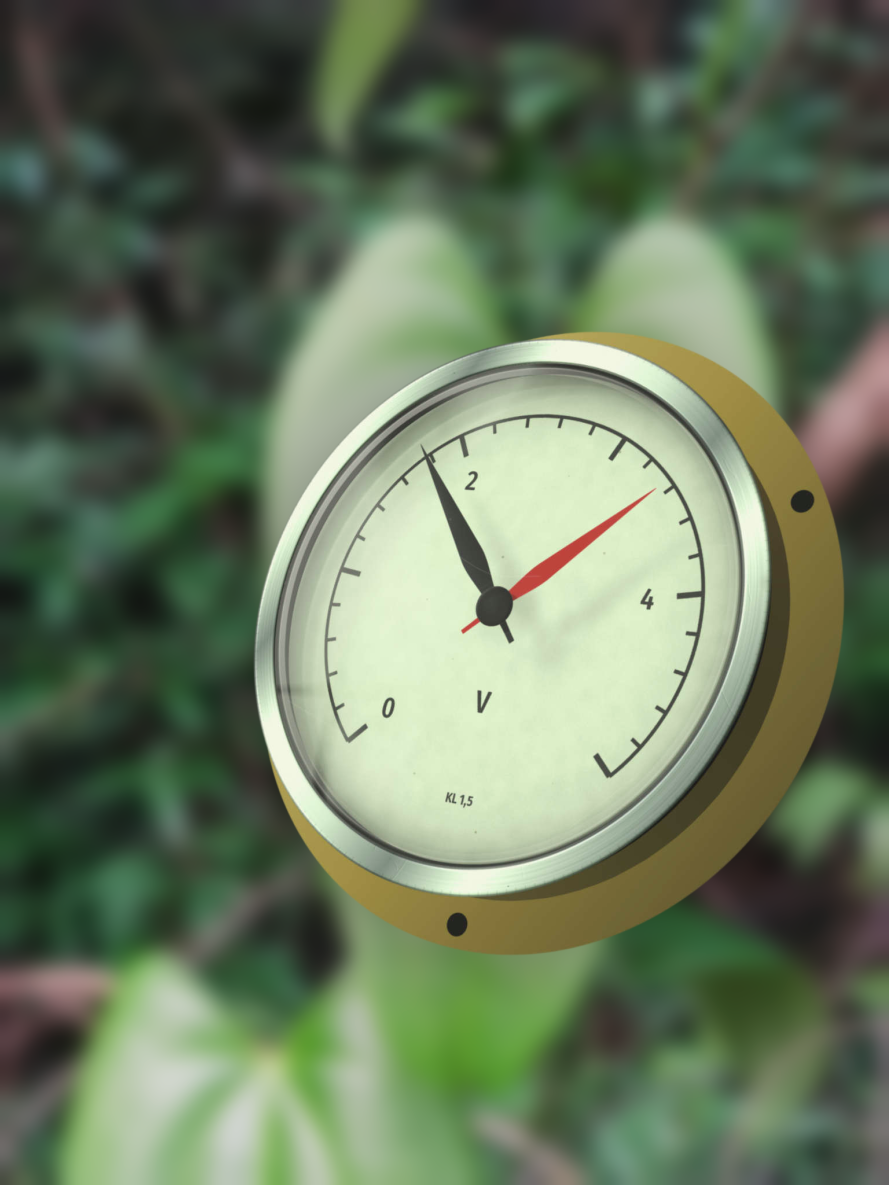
1.8 V
